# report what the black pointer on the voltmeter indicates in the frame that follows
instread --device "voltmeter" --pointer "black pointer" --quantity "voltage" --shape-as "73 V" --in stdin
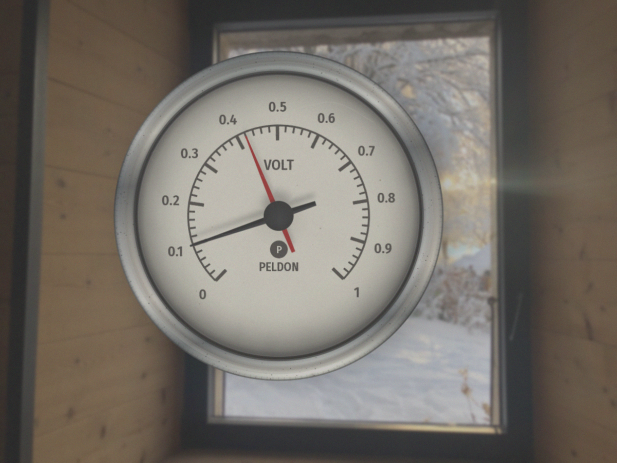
0.1 V
